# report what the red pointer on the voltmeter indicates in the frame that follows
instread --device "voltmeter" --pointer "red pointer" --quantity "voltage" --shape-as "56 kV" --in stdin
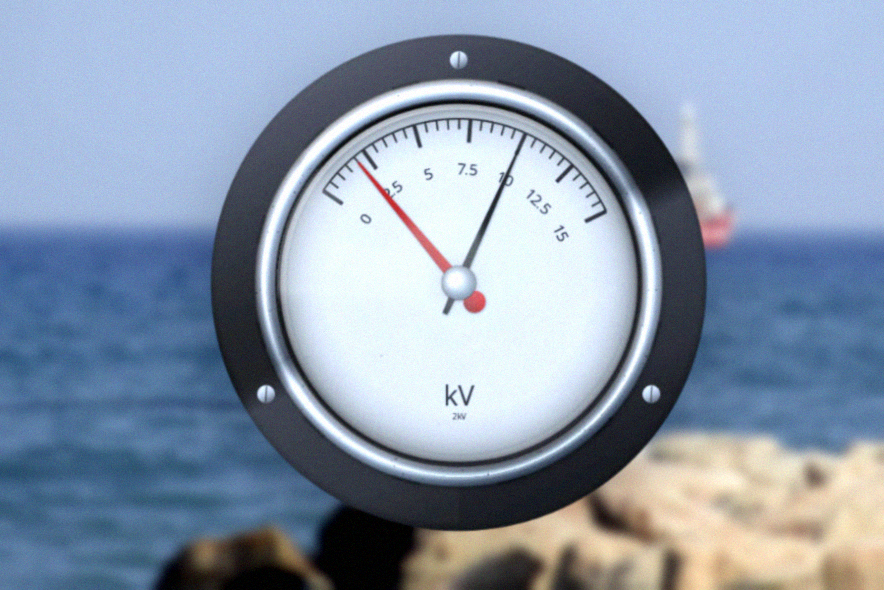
2 kV
